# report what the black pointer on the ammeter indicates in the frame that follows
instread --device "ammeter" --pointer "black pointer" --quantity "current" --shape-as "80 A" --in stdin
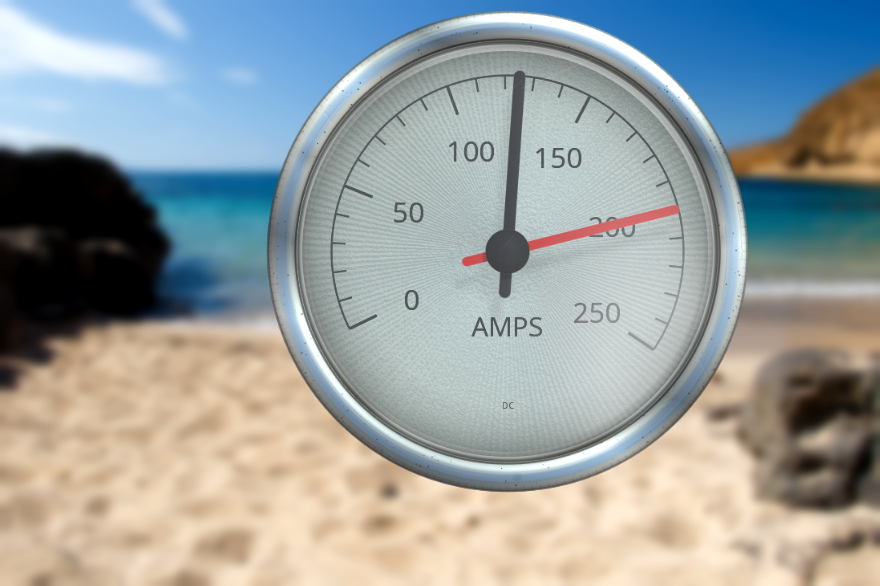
125 A
